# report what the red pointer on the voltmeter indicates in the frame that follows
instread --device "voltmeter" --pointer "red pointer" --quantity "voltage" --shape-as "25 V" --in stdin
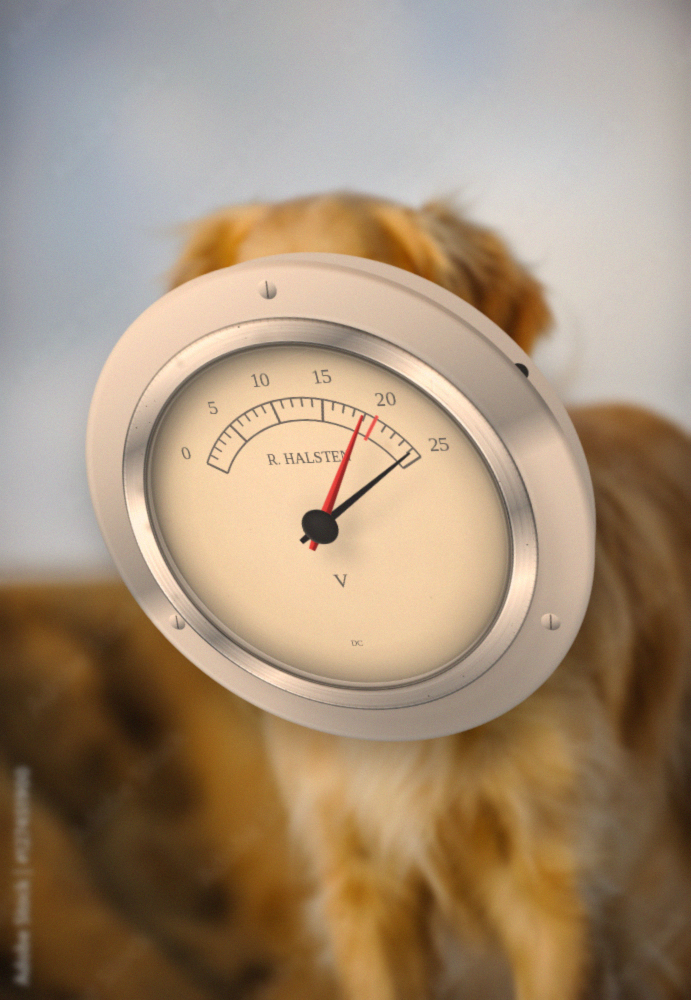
19 V
